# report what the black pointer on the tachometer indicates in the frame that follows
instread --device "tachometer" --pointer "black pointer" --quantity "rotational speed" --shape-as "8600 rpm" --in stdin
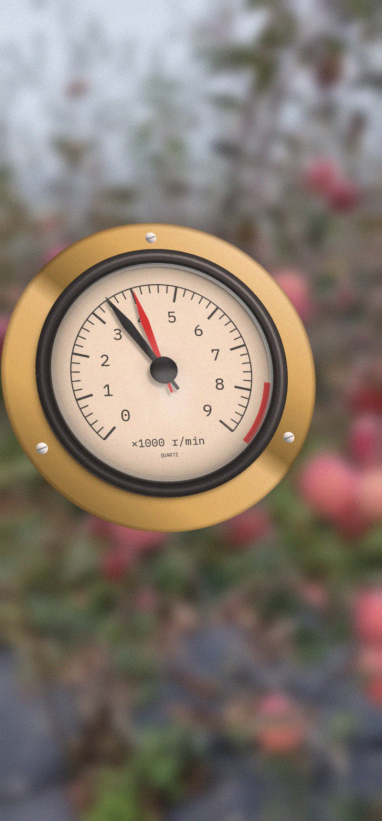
3400 rpm
